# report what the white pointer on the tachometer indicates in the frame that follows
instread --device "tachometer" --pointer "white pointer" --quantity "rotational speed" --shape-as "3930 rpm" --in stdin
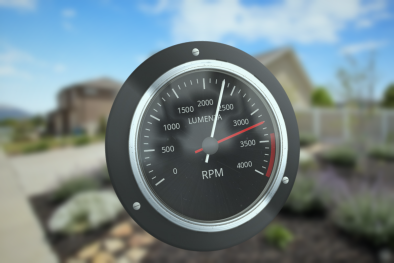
2300 rpm
